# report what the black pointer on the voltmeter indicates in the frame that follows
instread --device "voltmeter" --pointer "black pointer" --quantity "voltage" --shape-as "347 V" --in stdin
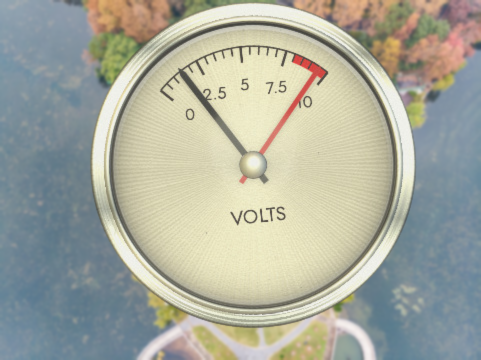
1.5 V
